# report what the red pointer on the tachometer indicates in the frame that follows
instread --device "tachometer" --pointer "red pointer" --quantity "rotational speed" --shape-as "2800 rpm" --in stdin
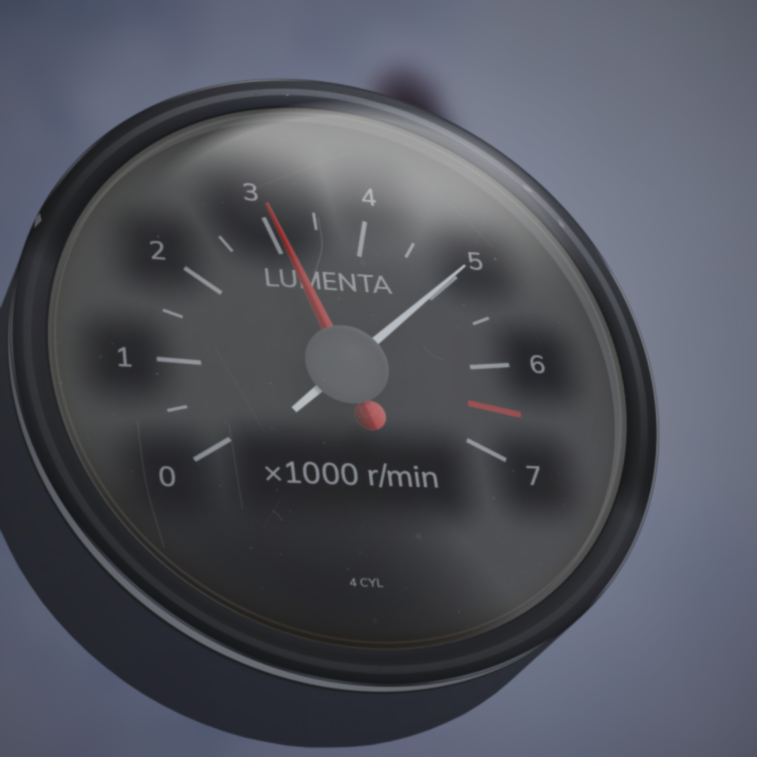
3000 rpm
